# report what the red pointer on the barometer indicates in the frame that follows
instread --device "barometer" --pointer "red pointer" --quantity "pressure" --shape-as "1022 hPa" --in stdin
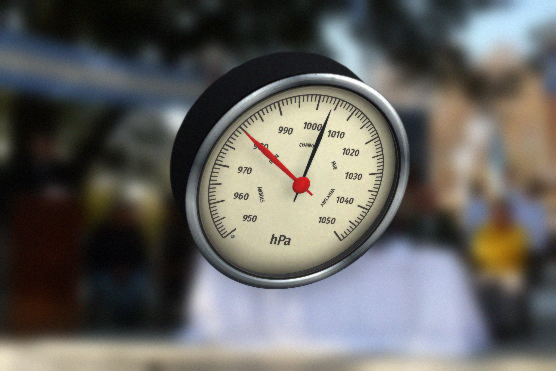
980 hPa
